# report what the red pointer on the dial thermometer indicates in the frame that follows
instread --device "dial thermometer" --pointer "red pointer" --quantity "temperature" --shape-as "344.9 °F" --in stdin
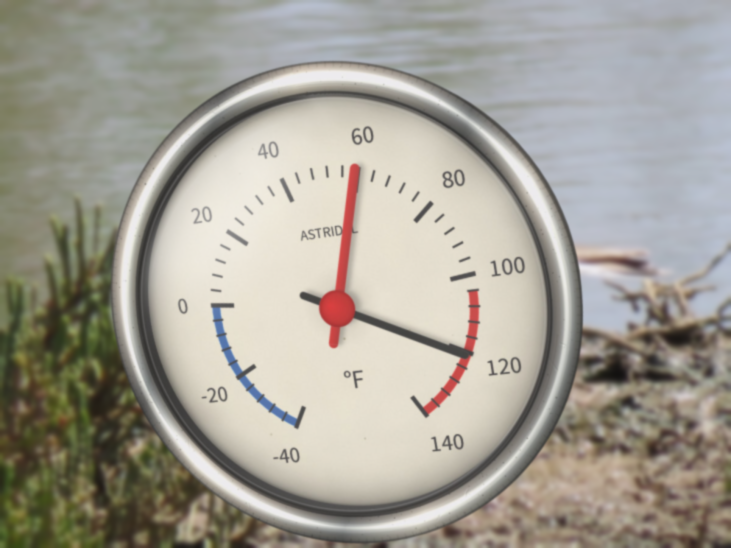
60 °F
